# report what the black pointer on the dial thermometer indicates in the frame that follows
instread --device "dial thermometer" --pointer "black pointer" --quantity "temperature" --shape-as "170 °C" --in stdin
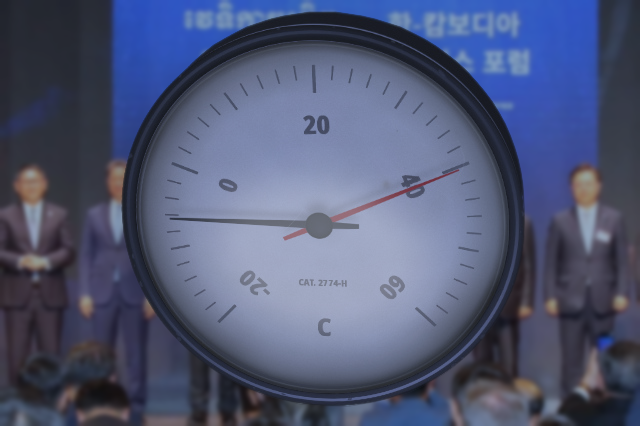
-6 °C
